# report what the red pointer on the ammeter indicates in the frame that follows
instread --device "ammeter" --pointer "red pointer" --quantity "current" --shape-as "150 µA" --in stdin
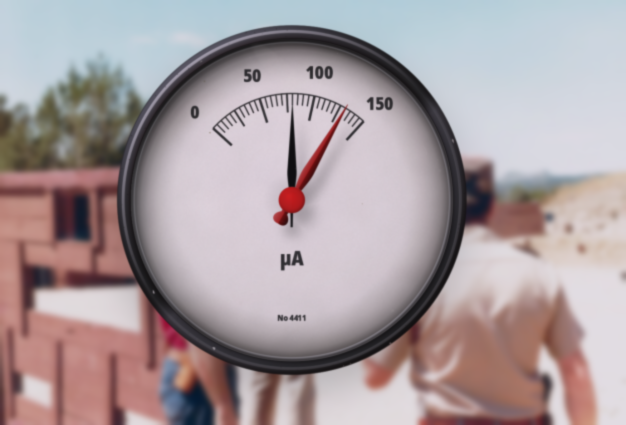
130 µA
